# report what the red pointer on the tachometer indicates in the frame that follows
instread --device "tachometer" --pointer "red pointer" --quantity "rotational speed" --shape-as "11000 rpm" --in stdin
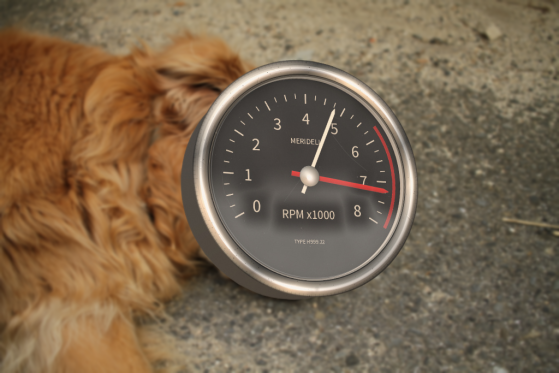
7250 rpm
